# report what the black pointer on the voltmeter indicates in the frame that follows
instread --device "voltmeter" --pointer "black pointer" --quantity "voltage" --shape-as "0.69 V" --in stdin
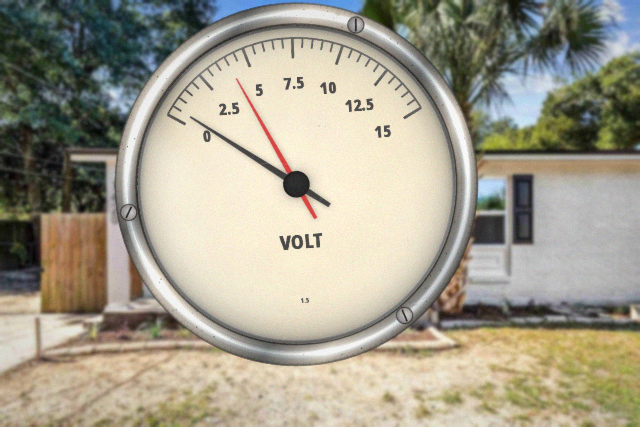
0.5 V
